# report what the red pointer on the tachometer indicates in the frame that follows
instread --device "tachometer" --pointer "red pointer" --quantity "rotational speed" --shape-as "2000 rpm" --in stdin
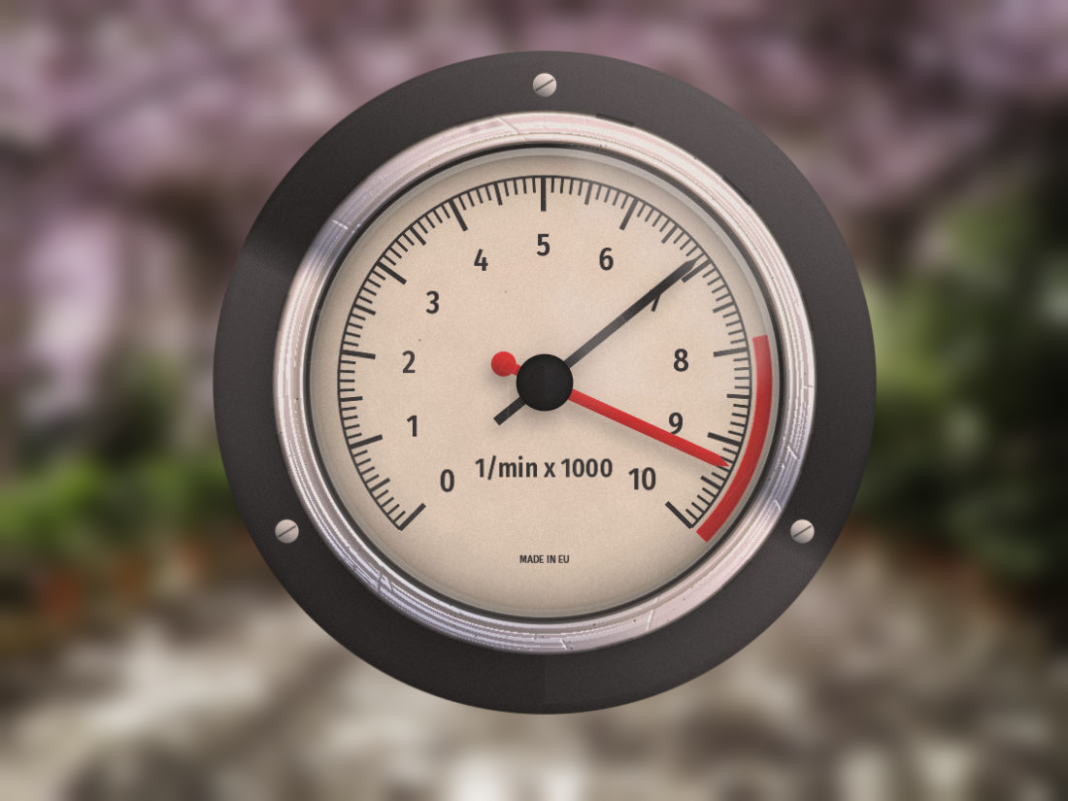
9250 rpm
